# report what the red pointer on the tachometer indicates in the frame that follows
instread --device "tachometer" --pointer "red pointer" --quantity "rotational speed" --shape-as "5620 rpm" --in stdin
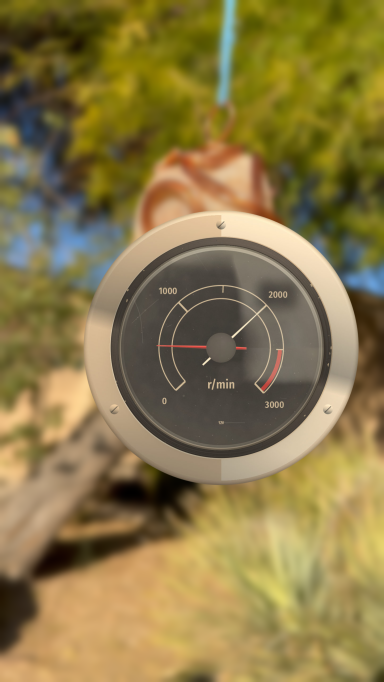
500 rpm
